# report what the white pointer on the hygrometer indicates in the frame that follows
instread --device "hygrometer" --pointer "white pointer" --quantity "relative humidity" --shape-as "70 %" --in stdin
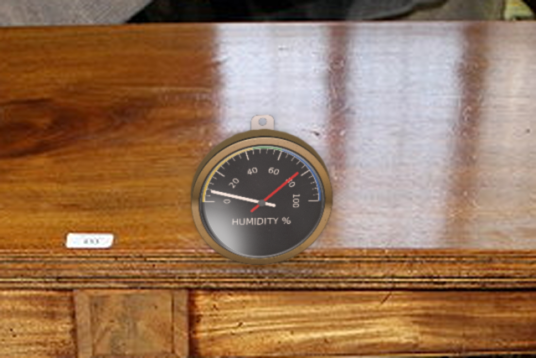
8 %
